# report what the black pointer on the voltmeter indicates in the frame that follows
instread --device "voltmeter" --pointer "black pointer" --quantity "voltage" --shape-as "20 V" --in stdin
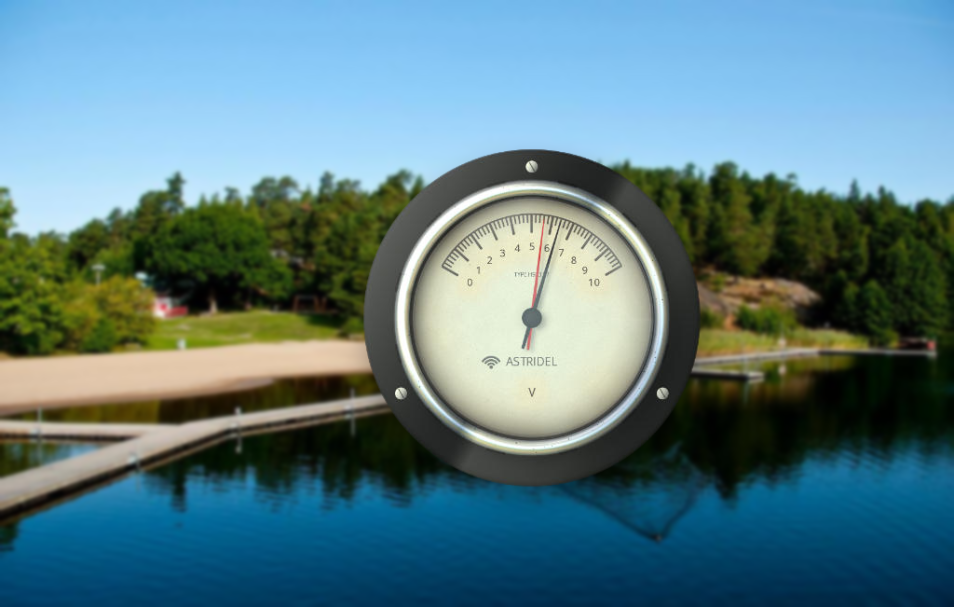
6.4 V
